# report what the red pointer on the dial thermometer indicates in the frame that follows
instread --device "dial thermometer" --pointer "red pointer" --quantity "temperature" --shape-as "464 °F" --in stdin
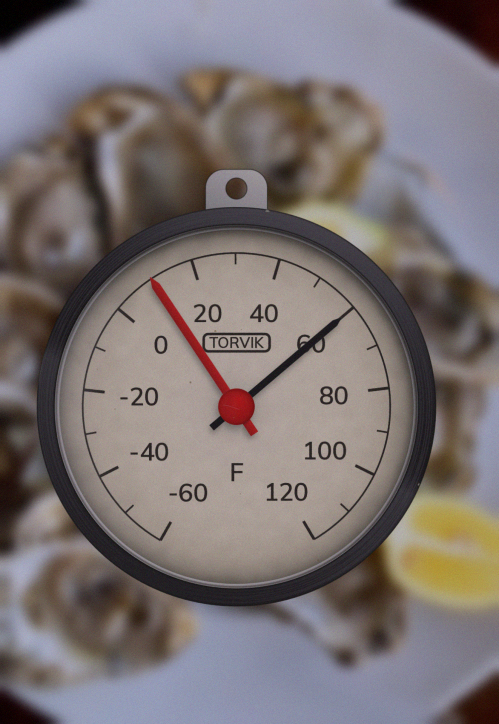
10 °F
